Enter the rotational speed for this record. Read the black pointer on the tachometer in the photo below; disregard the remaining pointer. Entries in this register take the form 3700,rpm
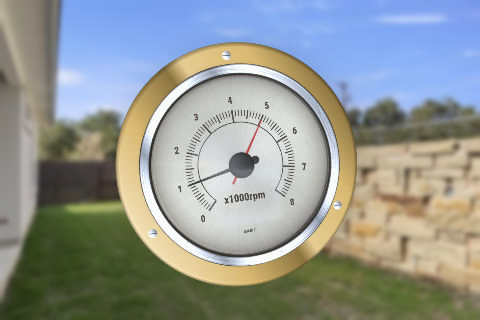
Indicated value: 1000,rpm
